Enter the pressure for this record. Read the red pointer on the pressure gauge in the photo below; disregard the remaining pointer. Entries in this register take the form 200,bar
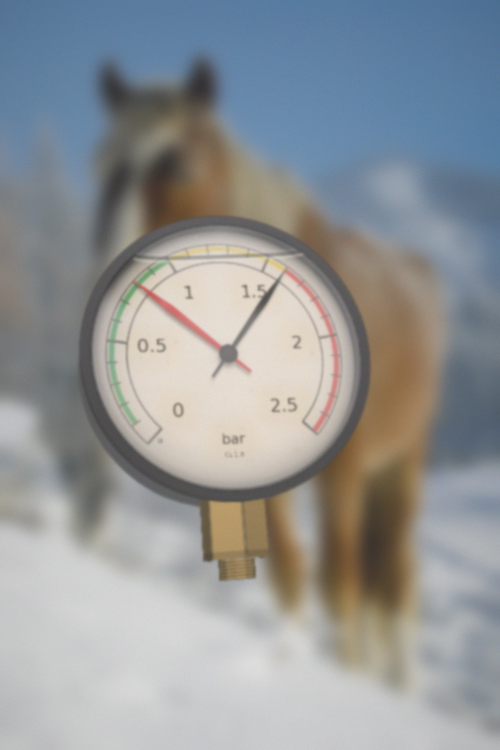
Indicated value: 0.8,bar
